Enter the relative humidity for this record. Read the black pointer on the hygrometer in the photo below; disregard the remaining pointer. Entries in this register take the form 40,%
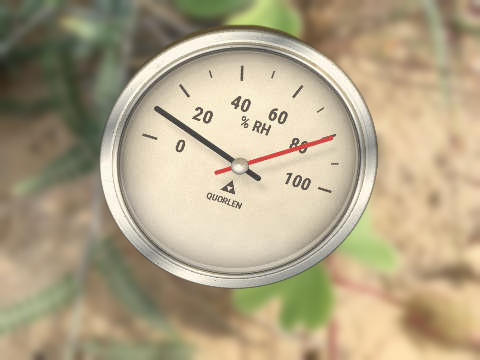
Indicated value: 10,%
